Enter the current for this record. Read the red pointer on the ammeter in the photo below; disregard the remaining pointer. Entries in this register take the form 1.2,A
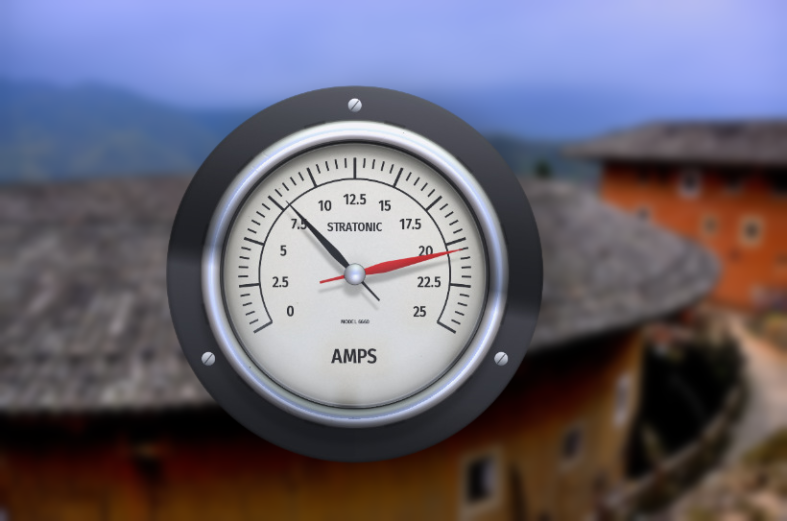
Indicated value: 20.5,A
